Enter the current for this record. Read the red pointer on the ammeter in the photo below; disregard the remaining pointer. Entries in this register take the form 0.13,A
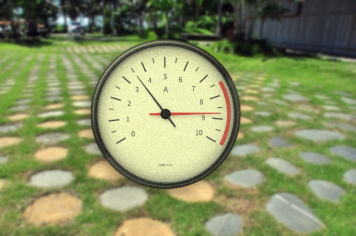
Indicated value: 8.75,A
